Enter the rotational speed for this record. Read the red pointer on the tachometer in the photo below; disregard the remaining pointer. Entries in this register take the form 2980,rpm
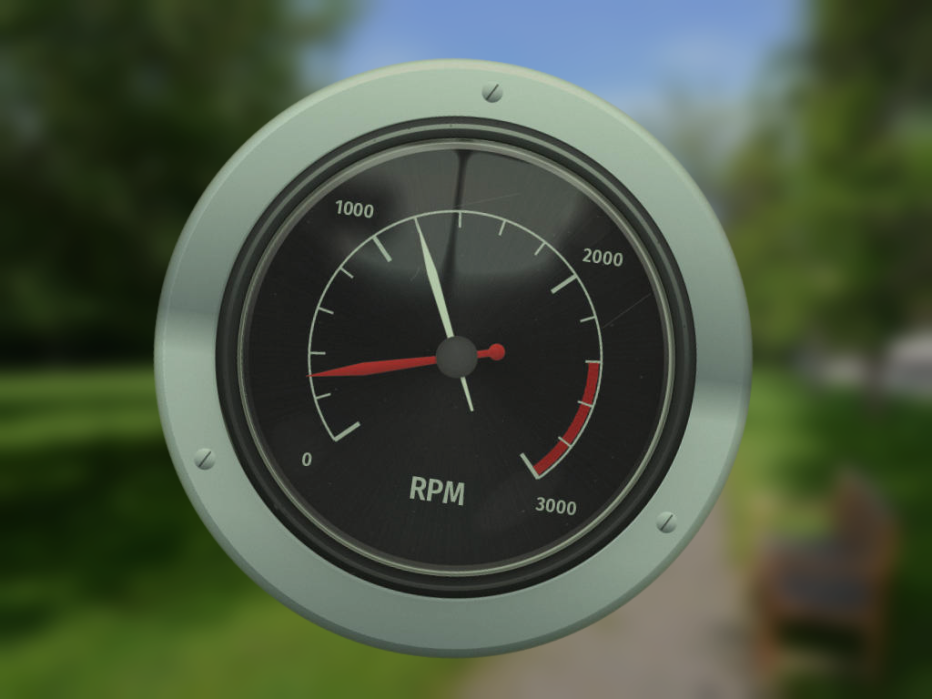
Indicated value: 300,rpm
